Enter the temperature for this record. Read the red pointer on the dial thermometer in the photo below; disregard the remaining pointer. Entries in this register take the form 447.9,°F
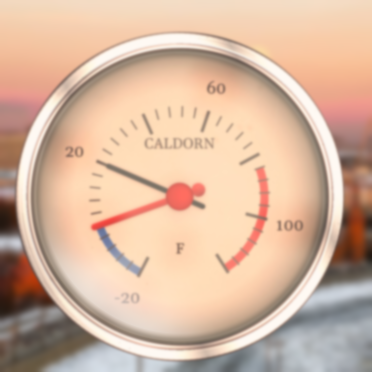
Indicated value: 0,°F
